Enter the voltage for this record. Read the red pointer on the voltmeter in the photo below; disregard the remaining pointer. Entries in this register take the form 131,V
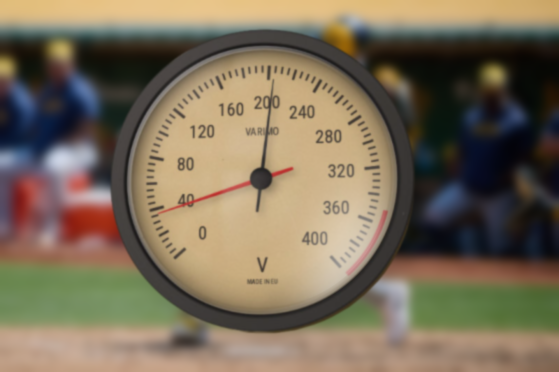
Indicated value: 35,V
